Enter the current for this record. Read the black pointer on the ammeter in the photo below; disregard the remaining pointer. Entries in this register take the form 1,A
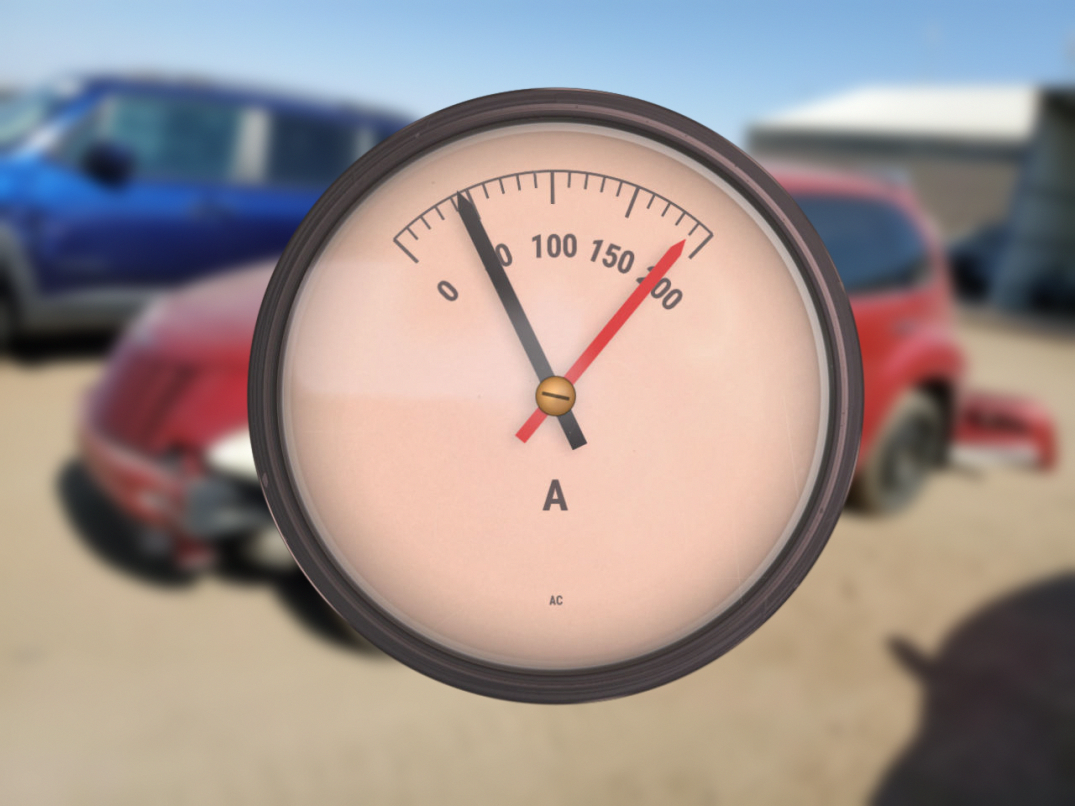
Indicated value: 45,A
